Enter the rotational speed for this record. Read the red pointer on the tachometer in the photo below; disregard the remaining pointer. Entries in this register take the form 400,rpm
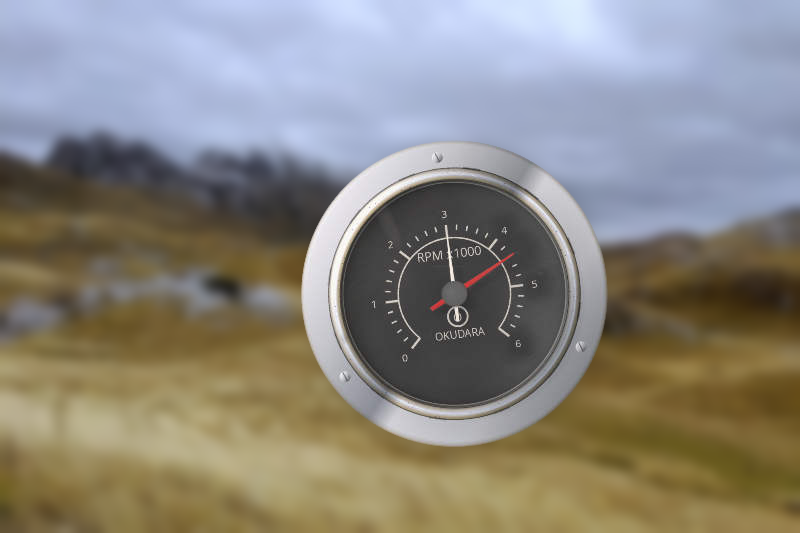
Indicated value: 4400,rpm
